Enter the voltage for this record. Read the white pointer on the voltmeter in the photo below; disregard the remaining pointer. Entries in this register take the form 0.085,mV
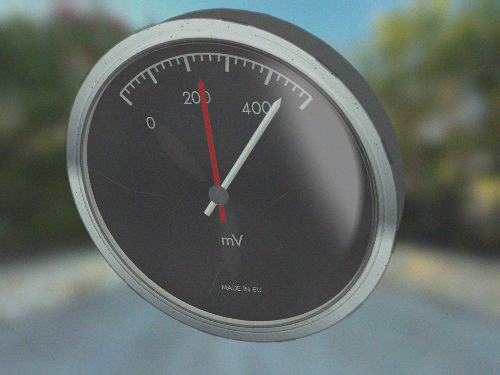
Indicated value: 450,mV
